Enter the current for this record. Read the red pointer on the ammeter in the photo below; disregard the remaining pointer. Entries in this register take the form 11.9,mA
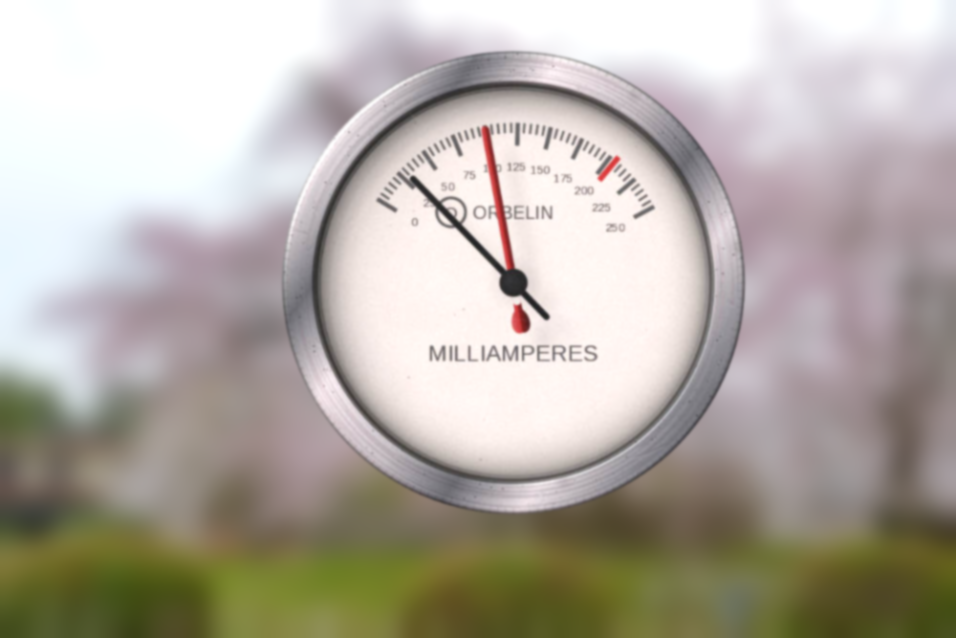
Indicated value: 100,mA
